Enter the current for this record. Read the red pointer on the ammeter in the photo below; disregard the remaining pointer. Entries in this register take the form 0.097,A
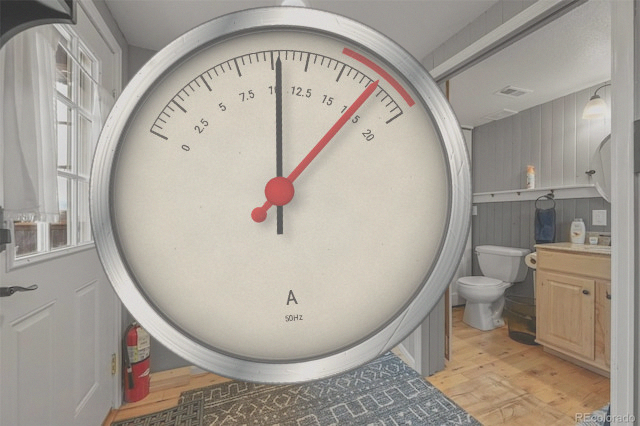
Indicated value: 17.5,A
